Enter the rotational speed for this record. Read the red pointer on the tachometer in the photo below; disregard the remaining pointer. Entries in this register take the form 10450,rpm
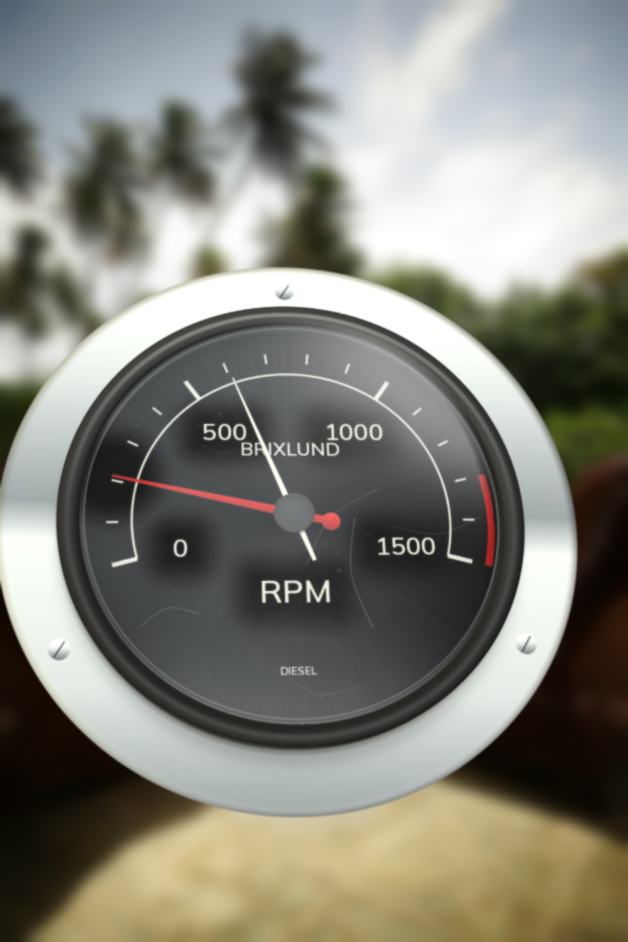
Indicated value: 200,rpm
